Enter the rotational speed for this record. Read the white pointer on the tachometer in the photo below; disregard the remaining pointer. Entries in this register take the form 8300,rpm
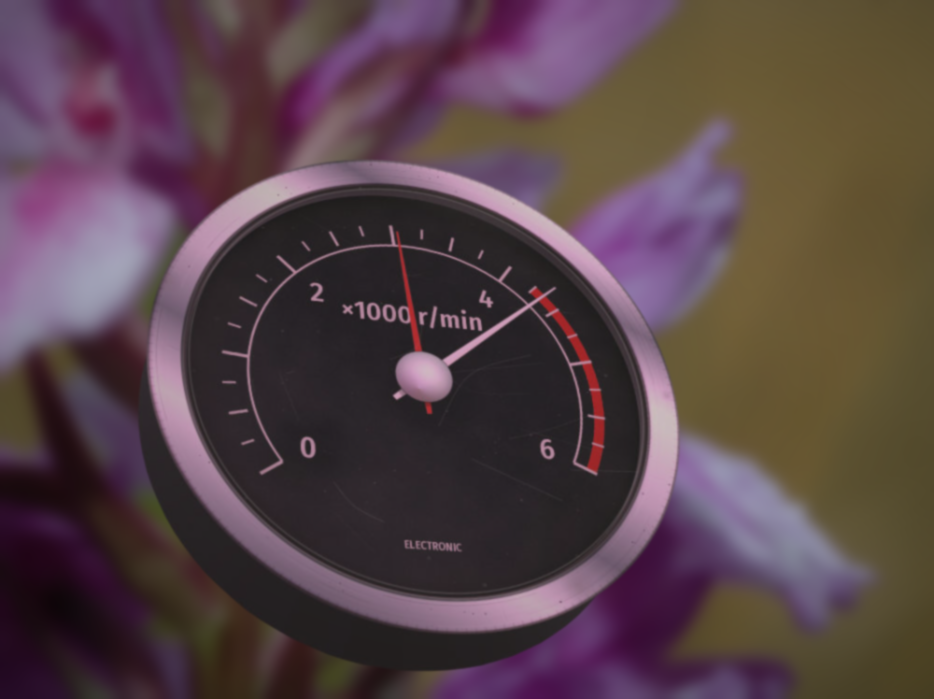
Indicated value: 4375,rpm
